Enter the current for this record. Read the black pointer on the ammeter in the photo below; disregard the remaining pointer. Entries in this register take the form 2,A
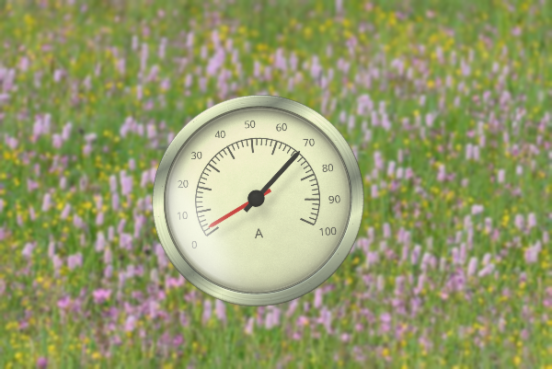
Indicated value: 70,A
